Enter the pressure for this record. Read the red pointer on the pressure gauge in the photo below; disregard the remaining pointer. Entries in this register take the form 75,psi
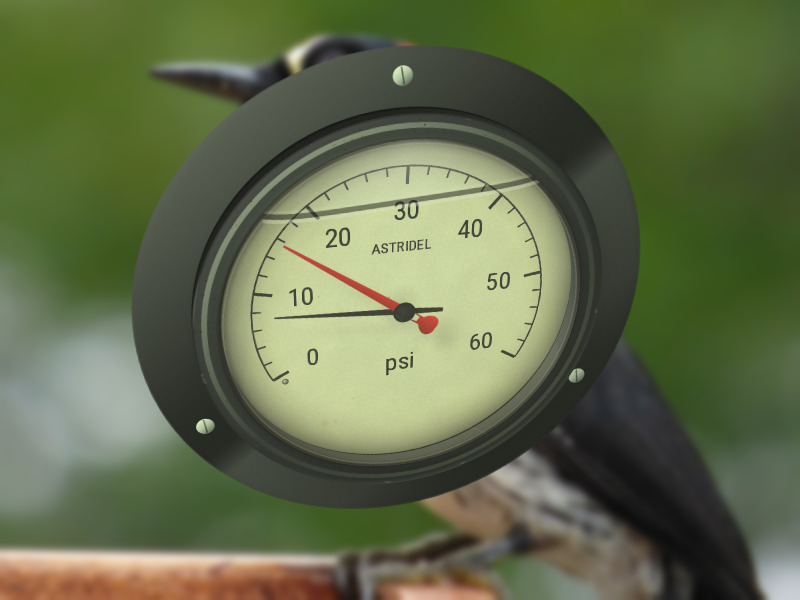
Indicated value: 16,psi
